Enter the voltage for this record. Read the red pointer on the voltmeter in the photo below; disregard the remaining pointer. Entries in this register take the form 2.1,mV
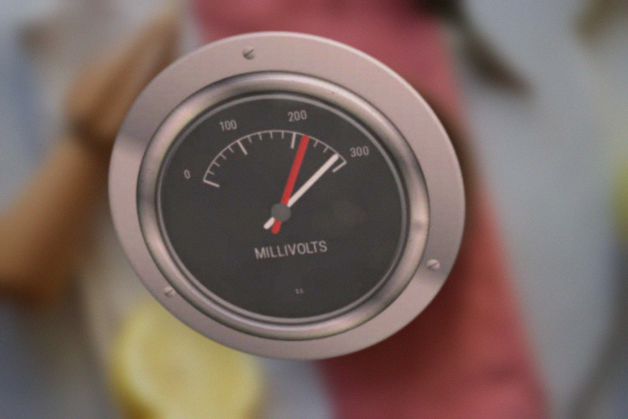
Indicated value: 220,mV
